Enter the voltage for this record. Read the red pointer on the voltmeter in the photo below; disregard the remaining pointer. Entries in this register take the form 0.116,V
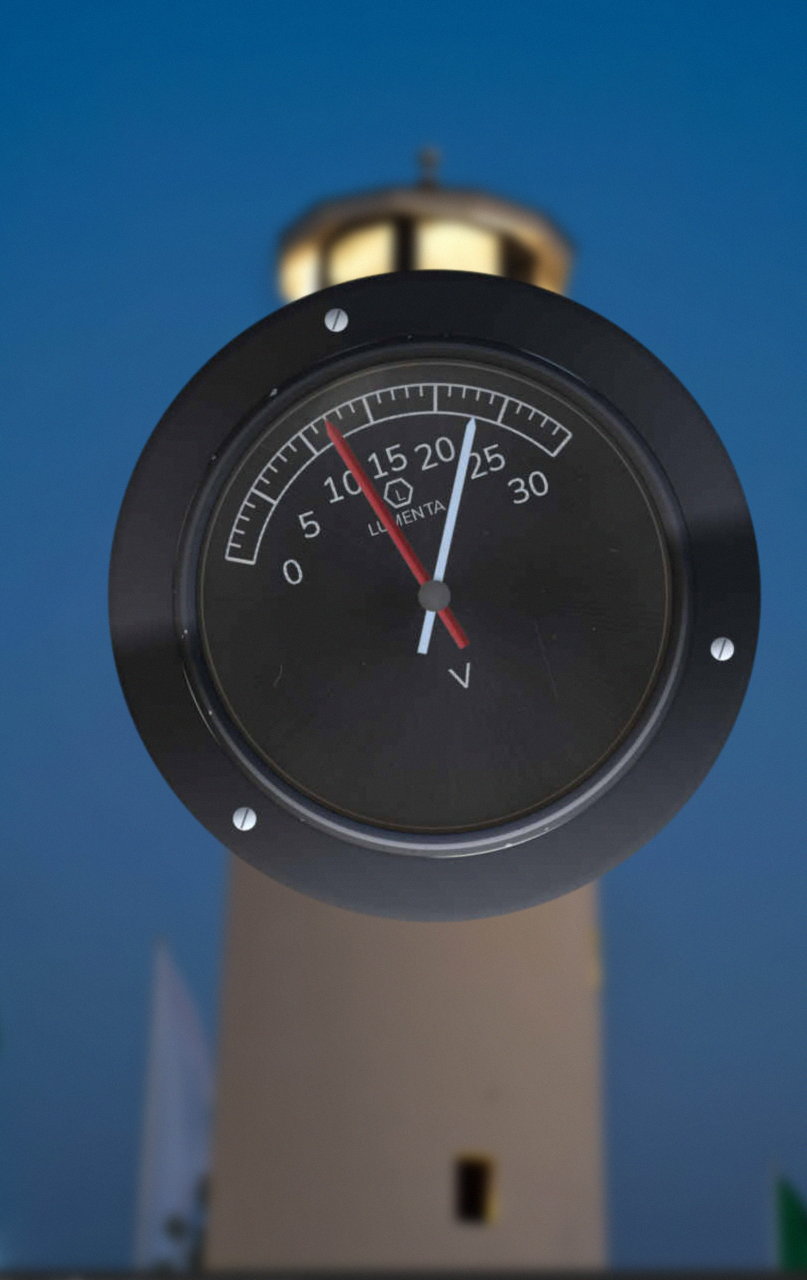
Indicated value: 12,V
